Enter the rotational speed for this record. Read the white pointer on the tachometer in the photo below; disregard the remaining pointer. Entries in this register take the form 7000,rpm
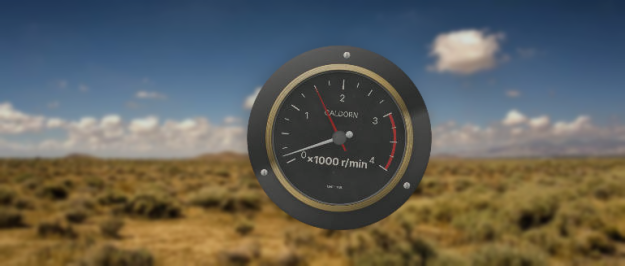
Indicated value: 125,rpm
